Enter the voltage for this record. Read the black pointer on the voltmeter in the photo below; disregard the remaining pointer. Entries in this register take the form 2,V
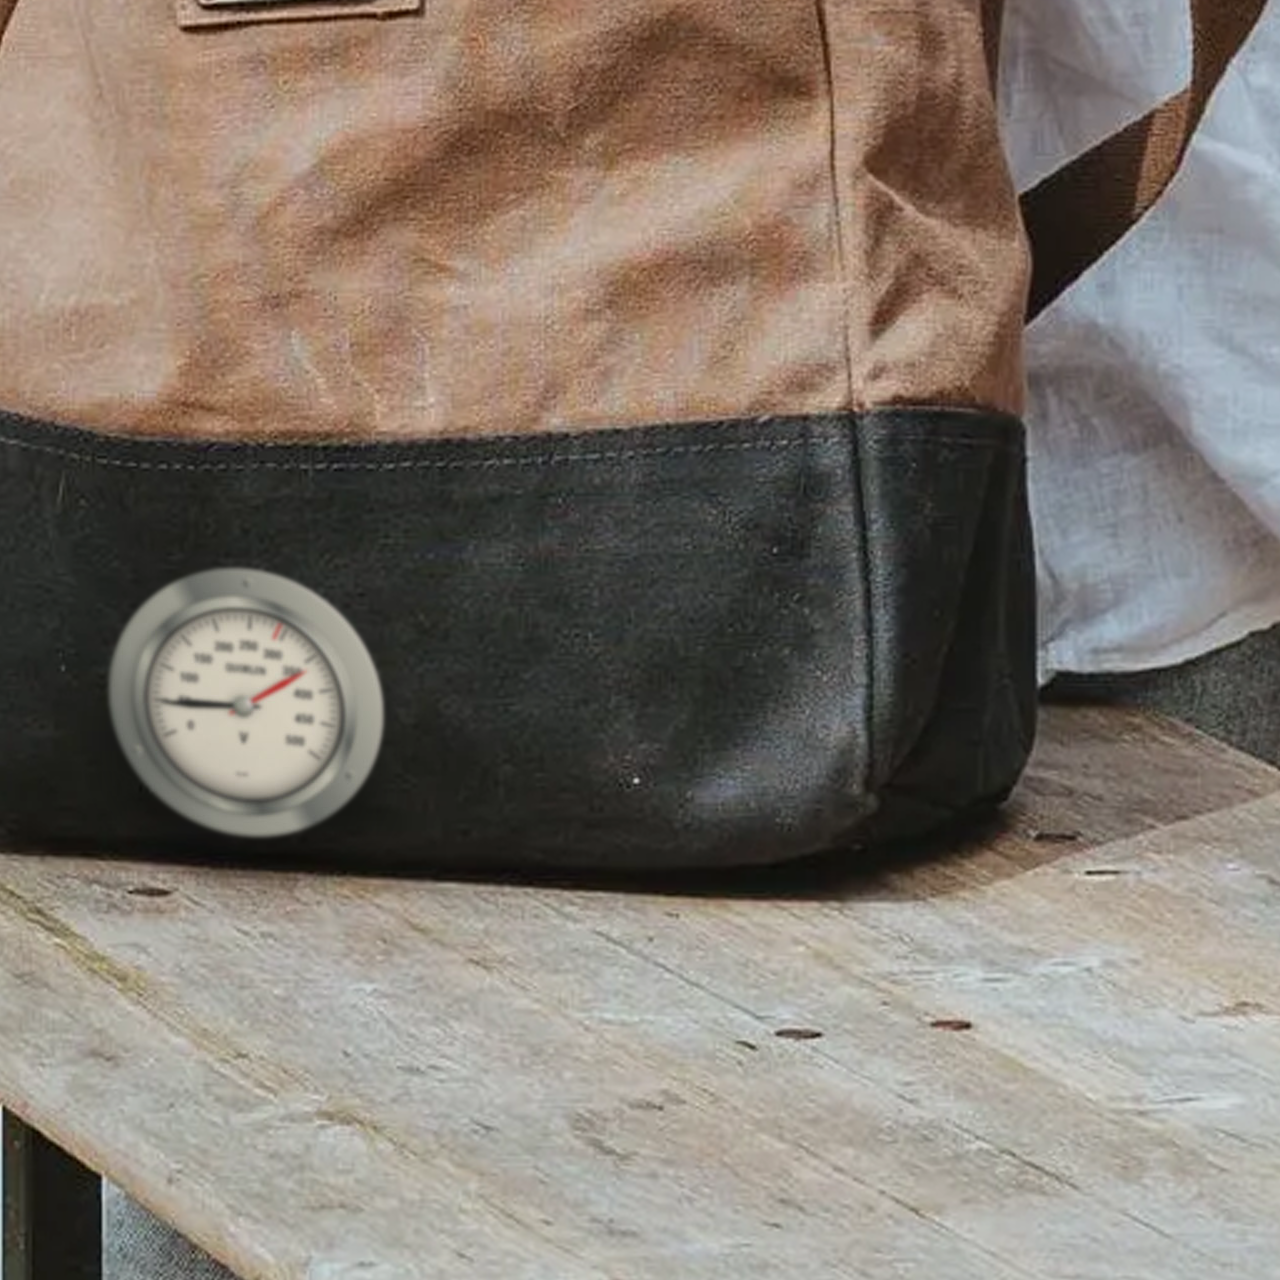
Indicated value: 50,V
